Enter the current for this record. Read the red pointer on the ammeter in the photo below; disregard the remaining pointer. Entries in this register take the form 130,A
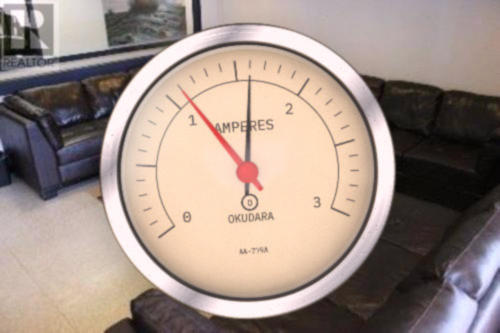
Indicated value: 1.1,A
